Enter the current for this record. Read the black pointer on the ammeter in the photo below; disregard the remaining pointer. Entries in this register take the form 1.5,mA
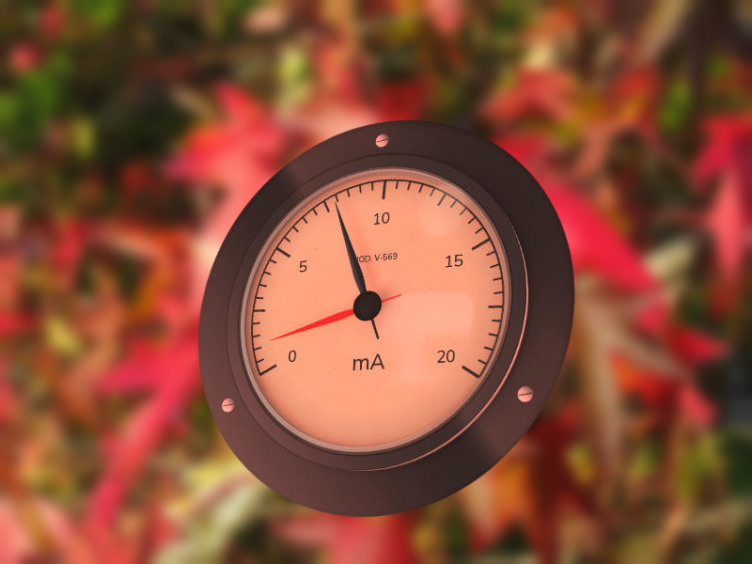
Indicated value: 8,mA
